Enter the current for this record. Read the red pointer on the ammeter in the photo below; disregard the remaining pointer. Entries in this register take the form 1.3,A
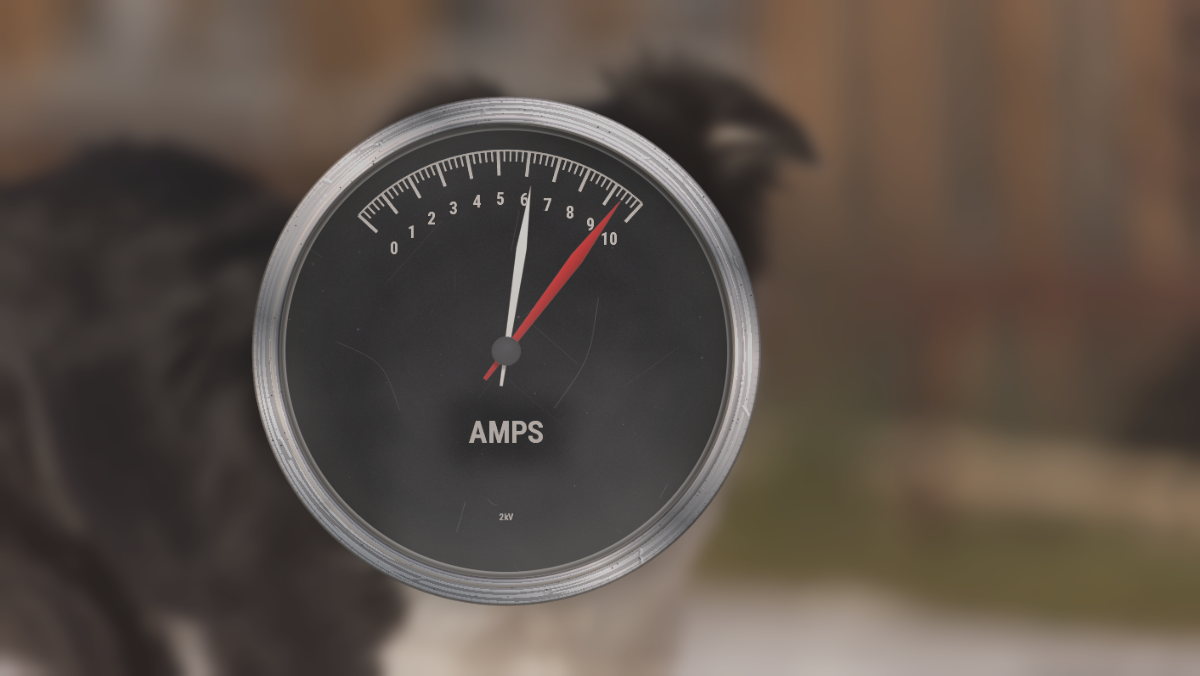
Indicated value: 9.4,A
